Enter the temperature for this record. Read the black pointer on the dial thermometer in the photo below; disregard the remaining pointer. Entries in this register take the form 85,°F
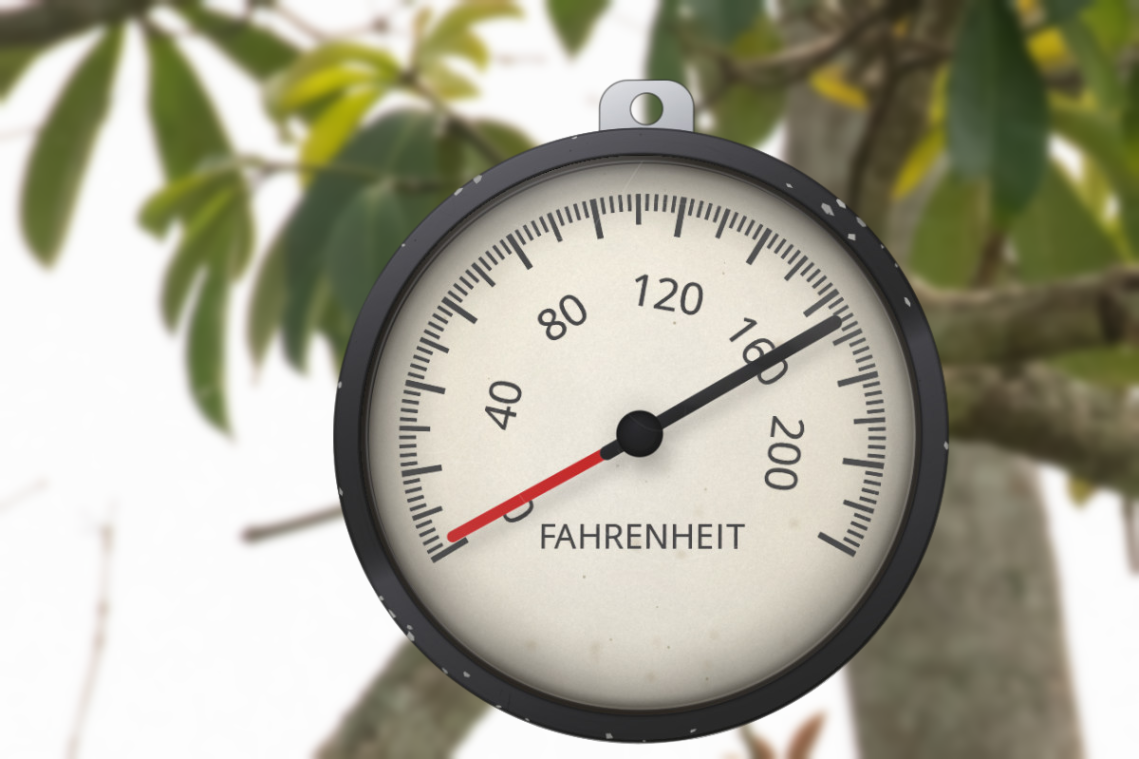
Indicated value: 166,°F
